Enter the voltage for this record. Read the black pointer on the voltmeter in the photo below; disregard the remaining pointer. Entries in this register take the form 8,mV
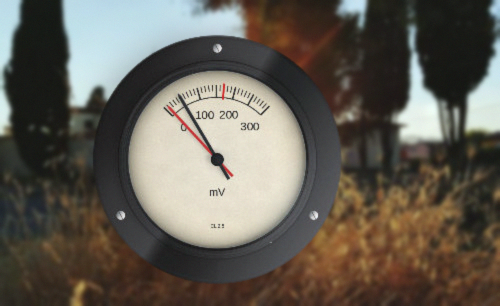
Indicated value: 50,mV
